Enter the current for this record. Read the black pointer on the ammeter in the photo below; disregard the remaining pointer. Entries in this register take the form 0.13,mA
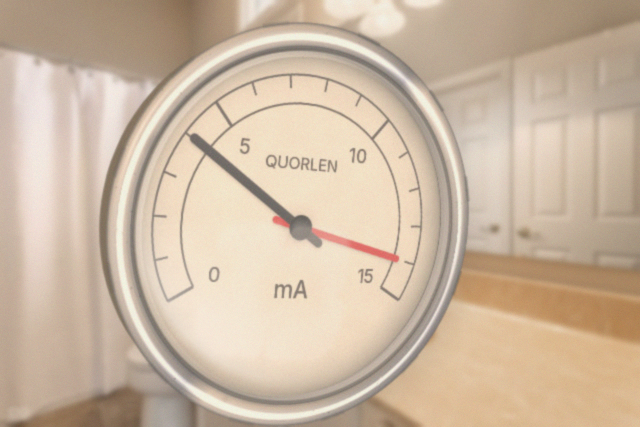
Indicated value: 4,mA
